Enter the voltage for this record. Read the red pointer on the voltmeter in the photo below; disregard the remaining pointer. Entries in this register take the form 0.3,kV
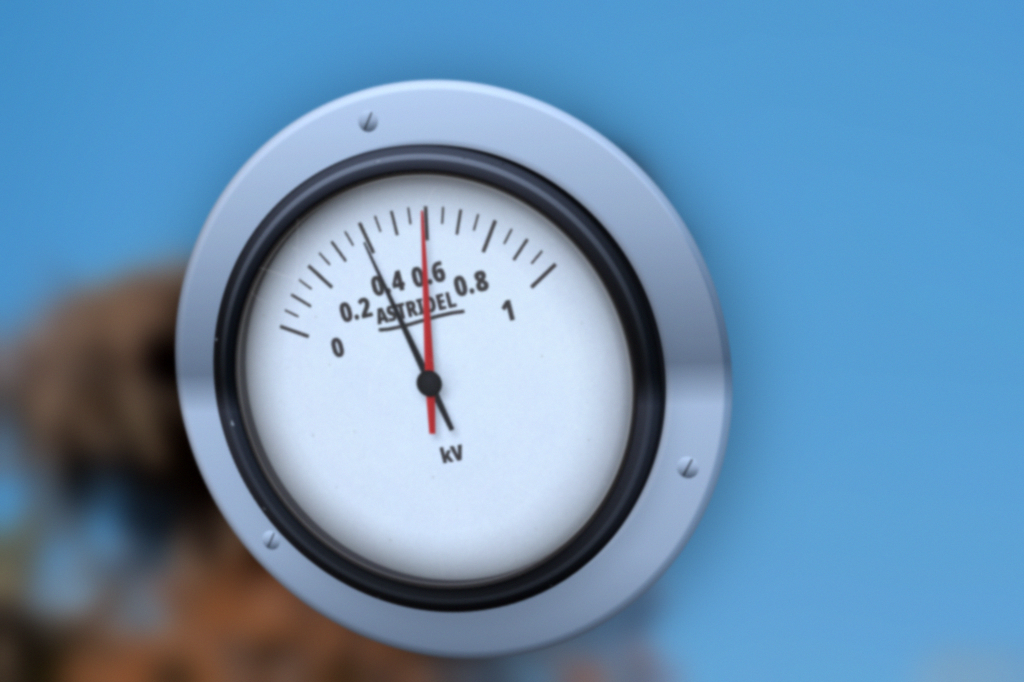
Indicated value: 0.6,kV
